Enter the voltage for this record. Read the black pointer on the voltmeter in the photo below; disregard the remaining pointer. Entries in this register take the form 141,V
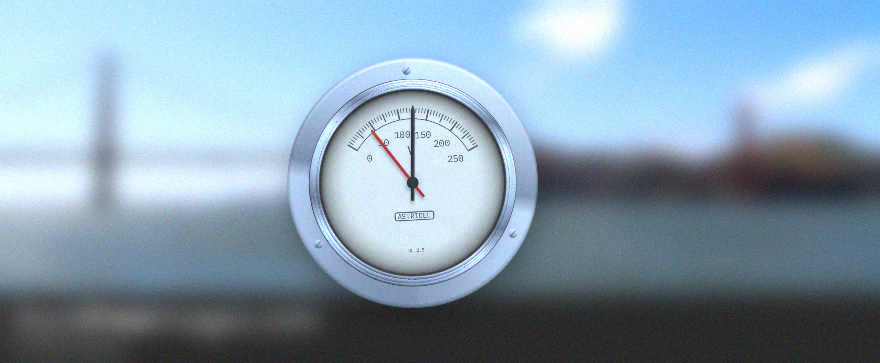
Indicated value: 125,V
